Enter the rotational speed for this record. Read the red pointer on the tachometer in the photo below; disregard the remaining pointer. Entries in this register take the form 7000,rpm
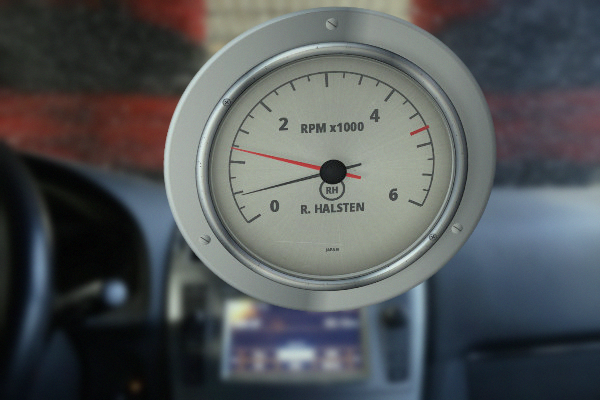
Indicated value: 1250,rpm
